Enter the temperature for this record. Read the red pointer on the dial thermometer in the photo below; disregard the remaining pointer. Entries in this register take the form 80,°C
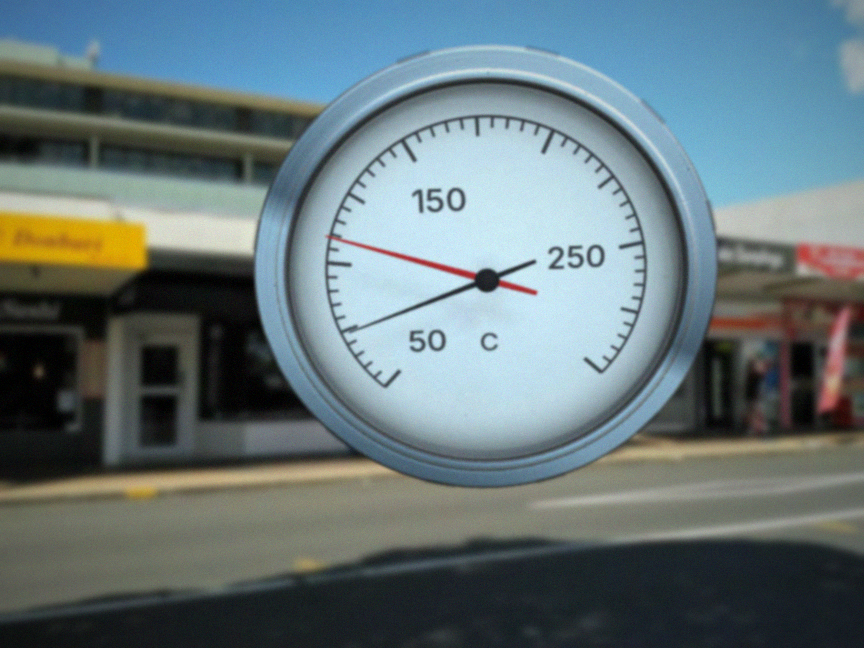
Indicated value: 110,°C
